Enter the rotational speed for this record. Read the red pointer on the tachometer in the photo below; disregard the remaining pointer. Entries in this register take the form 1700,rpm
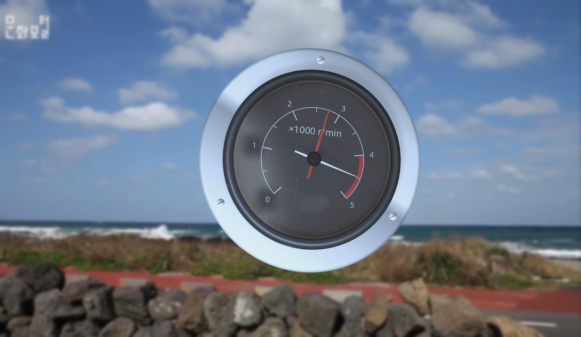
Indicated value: 2750,rpm
